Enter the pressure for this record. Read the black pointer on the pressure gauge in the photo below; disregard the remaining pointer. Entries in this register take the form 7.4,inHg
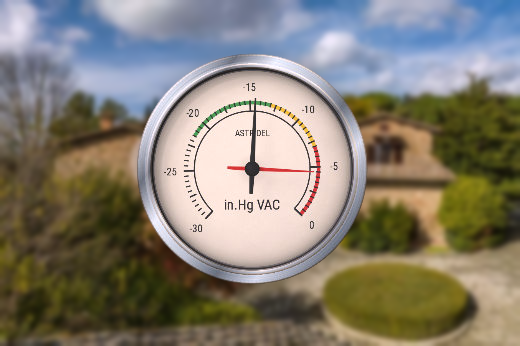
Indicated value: -14.5,inHg
